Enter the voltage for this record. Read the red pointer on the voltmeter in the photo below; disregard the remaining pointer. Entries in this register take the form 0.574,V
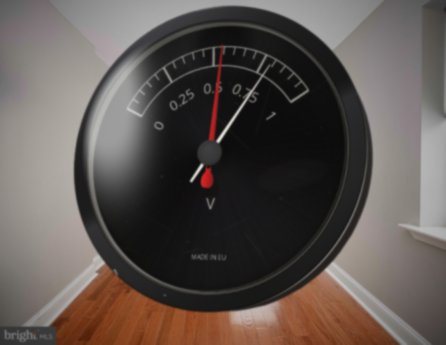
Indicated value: 0.55,V
